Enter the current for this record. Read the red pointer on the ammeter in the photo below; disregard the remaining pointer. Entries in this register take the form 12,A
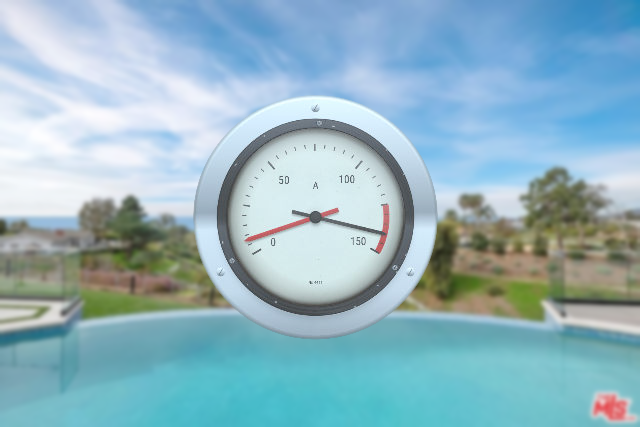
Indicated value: 7.5,A
